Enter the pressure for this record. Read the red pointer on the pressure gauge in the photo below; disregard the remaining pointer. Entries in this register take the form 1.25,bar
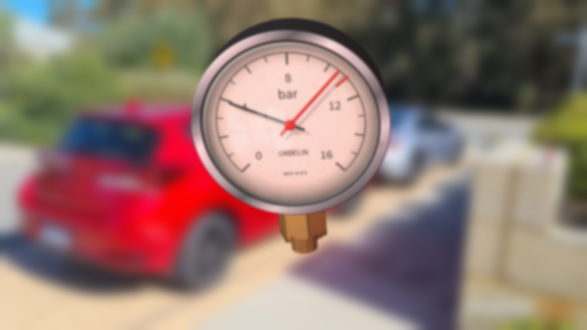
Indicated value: 10.5,bar
